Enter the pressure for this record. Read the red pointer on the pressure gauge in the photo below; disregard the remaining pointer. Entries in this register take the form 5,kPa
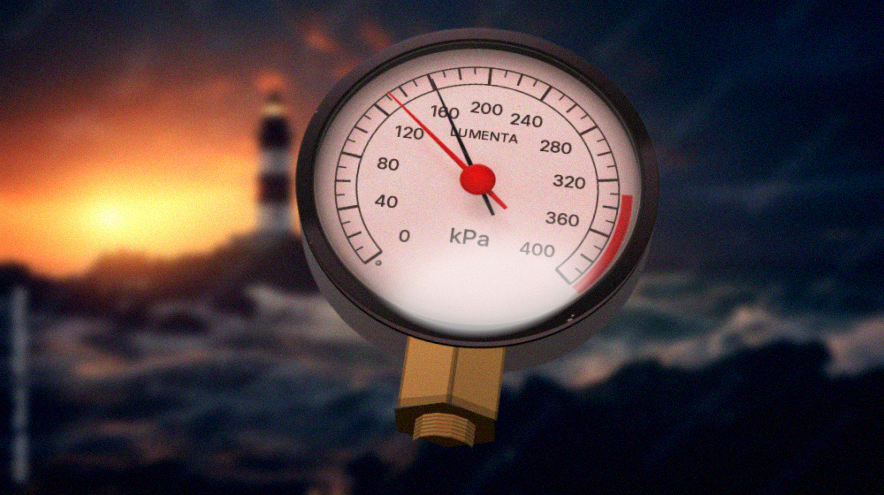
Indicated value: 130,kPa
